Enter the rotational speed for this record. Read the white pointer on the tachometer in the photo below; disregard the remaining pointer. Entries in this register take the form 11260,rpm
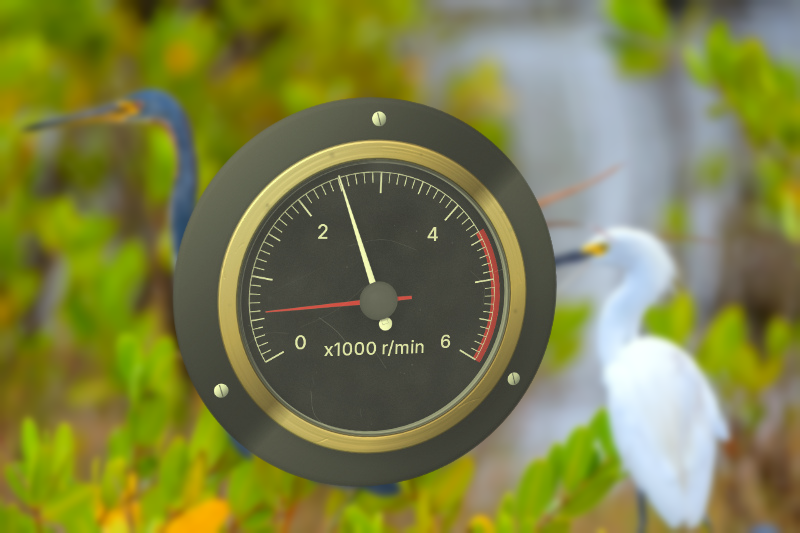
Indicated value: 2500,rpm
